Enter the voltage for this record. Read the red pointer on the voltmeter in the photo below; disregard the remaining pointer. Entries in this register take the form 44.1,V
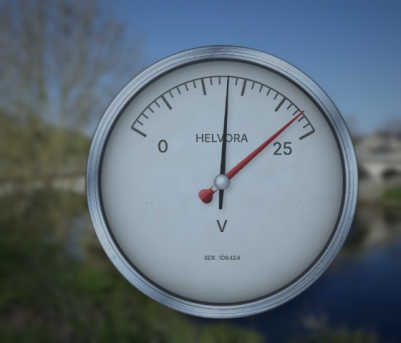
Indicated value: 22.5,V
